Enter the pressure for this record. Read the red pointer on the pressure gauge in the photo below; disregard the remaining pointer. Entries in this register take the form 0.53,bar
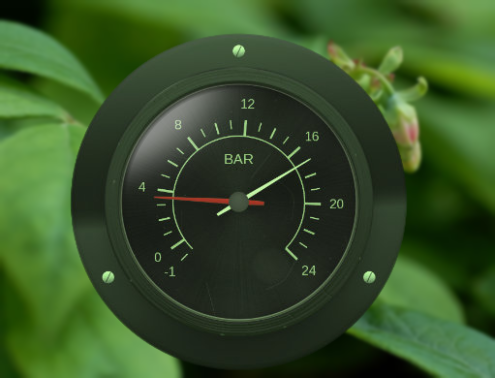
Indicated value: 3.5,bar
